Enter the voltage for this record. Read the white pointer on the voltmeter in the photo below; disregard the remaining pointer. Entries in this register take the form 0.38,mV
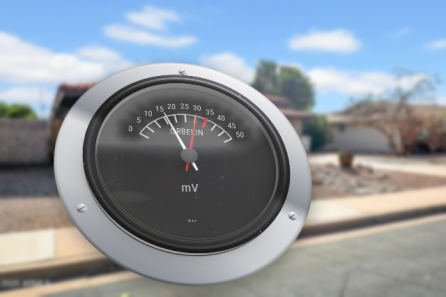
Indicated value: 15,mV
